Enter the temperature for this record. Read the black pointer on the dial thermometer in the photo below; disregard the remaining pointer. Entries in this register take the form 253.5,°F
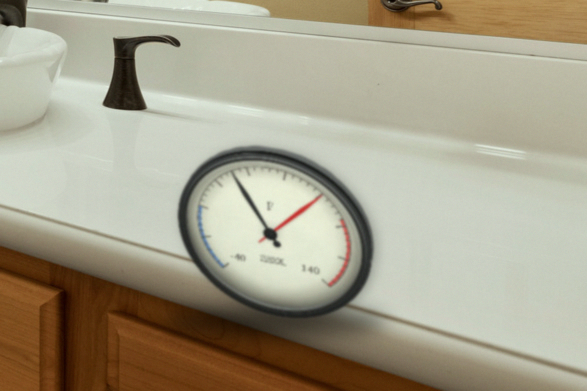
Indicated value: 32,°F
